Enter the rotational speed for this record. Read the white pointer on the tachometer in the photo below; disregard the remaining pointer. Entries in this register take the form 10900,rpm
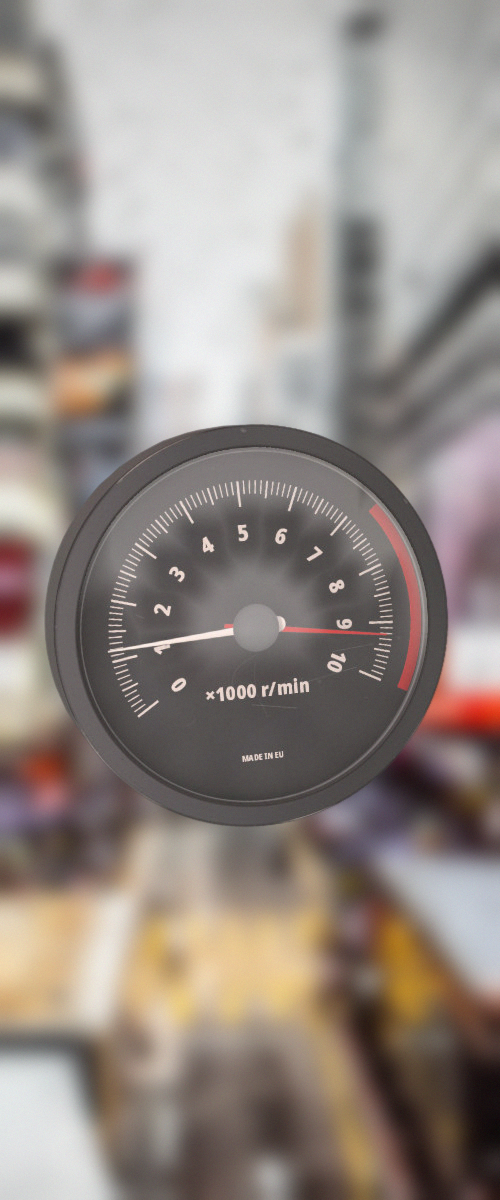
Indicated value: 1200,rpm
